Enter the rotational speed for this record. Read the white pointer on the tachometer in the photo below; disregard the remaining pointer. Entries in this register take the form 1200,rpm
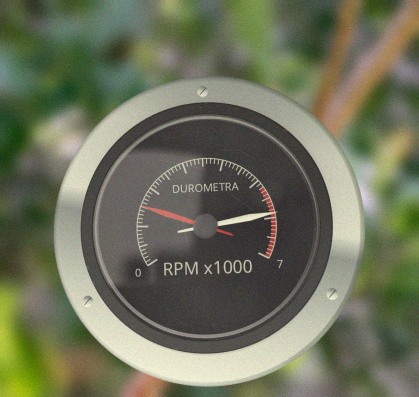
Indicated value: 5900,rpm
